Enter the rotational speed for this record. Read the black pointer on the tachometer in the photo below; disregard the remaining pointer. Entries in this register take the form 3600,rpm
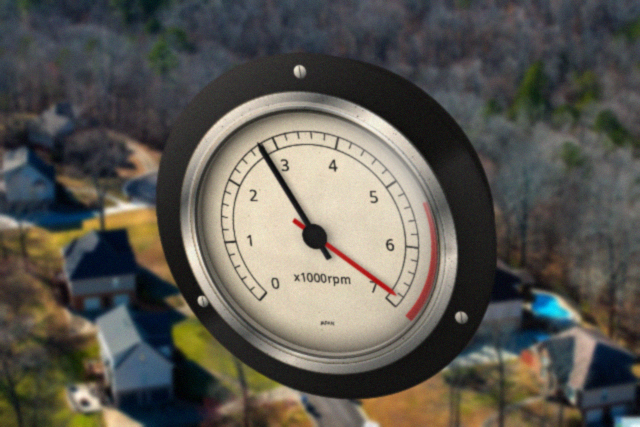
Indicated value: 2800,rpm
